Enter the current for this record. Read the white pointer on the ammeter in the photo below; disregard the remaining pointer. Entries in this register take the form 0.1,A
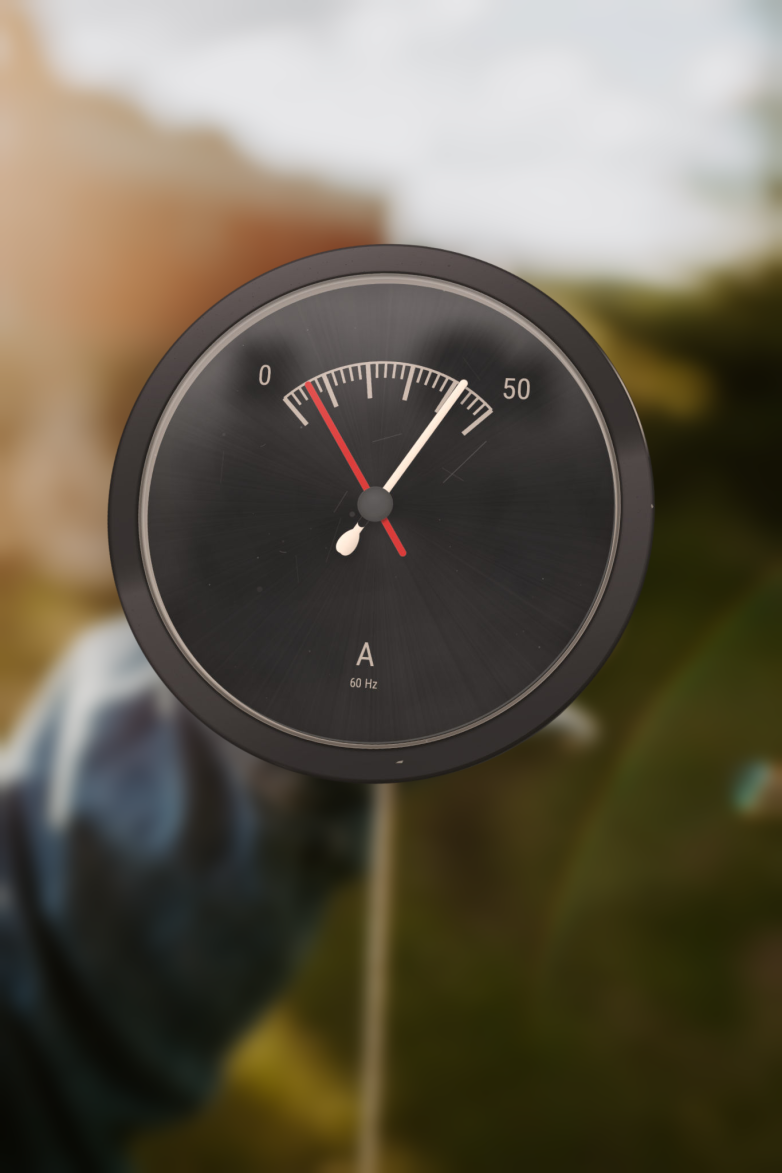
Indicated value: 42,A
